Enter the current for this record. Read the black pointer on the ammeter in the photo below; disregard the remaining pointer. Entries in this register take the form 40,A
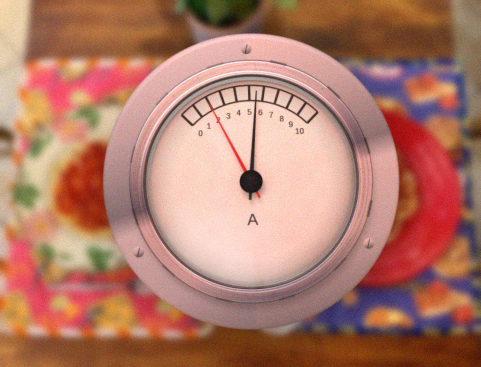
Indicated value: 5.5,A
